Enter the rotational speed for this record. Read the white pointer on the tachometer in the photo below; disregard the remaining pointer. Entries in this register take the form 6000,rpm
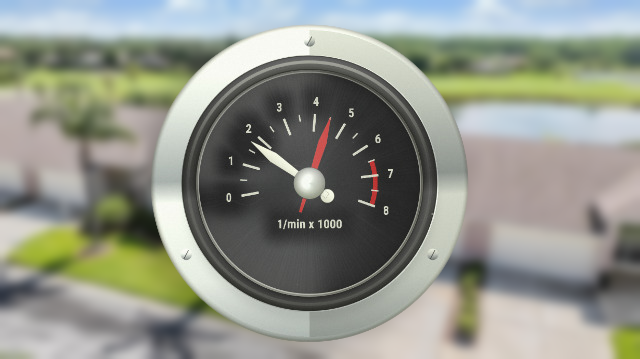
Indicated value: 1750,rpm
